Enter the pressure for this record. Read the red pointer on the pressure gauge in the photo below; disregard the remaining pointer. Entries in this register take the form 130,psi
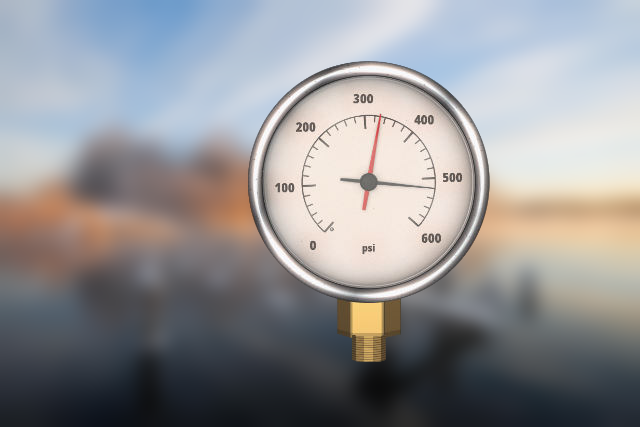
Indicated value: 330,psi
